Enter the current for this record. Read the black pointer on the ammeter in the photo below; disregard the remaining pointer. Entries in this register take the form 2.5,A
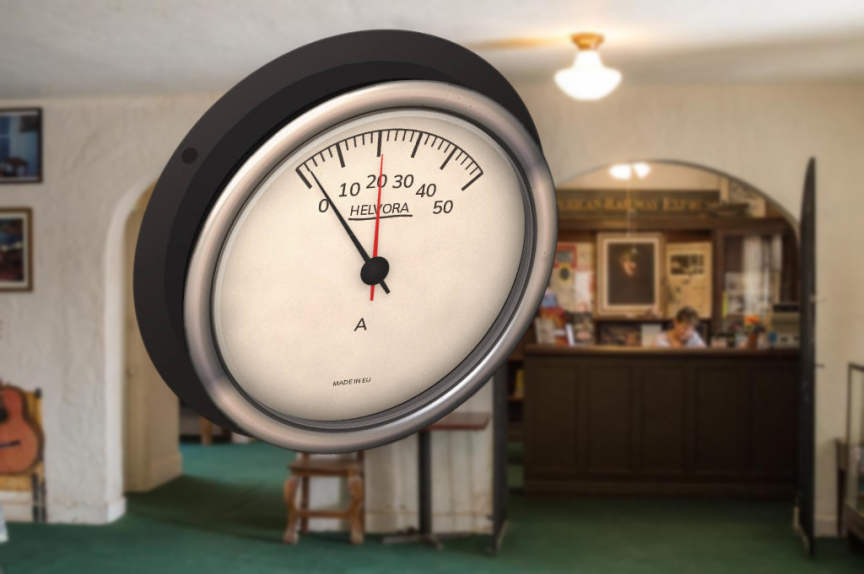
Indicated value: 2,A
